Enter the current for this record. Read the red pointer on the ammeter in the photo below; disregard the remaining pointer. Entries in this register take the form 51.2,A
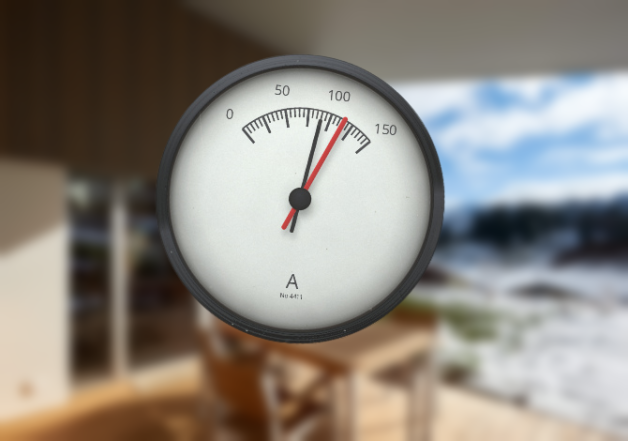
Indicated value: 115,A
